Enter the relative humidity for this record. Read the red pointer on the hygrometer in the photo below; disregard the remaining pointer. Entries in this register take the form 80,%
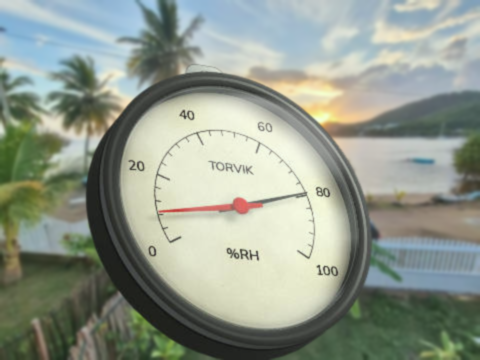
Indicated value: 8,%
